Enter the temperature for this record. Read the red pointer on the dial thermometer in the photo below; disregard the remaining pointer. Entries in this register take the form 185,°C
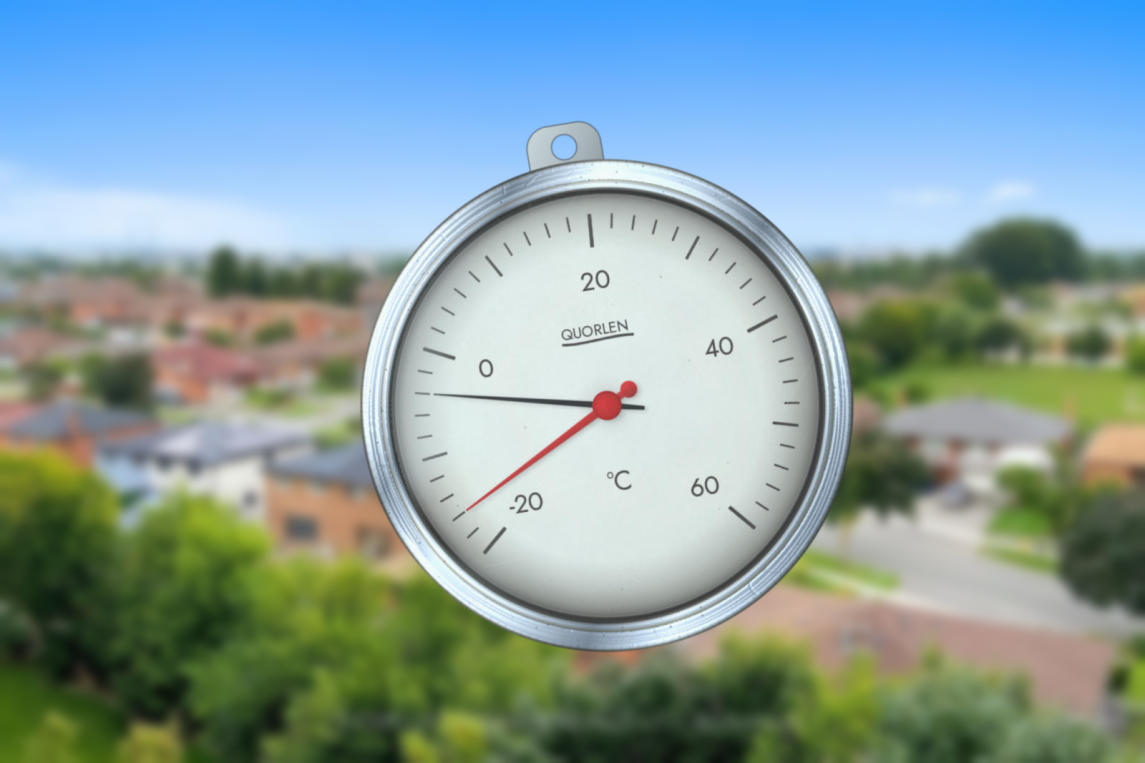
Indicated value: -16,°C
